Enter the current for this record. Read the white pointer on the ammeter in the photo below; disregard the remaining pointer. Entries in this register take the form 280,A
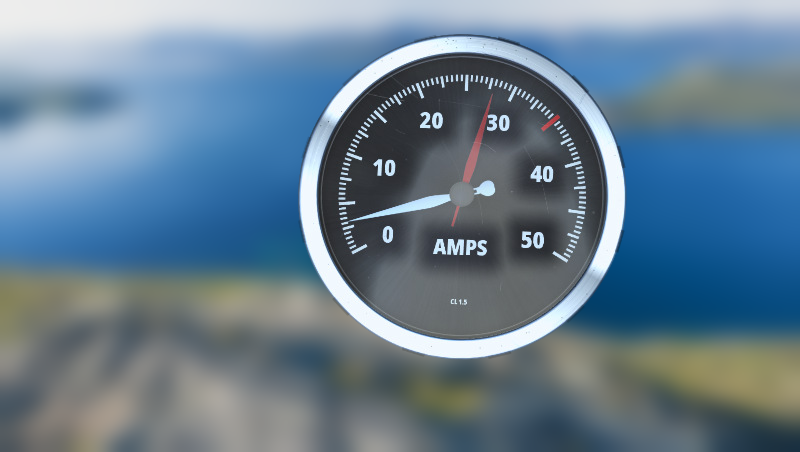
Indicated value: 3,A
